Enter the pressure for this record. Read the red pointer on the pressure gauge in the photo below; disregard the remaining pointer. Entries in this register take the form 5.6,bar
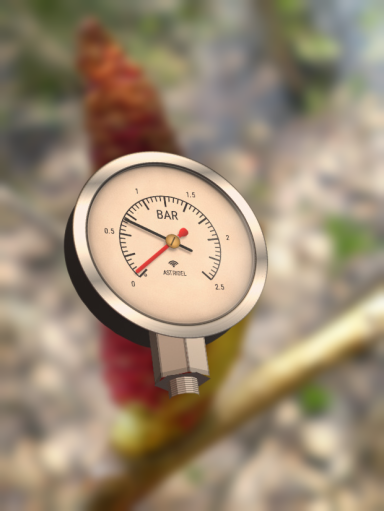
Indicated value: 0.05,bar
